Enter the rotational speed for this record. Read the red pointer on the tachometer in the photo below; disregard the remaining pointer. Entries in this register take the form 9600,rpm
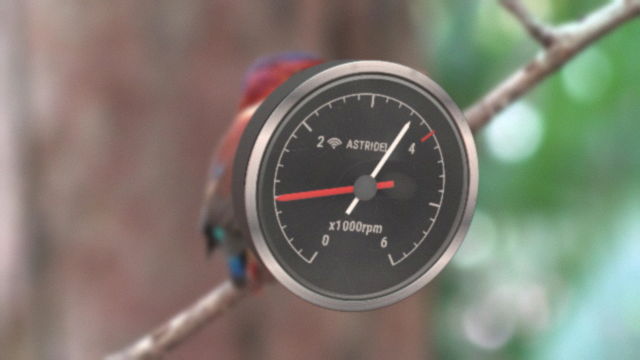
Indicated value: 1000,rpm
